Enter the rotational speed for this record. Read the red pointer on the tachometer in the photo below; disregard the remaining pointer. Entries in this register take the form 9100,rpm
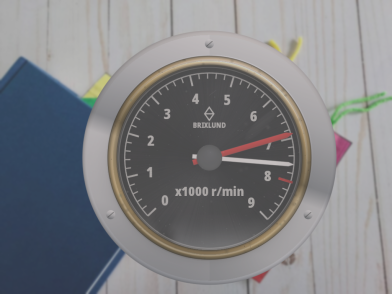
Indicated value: 6900,rpm
